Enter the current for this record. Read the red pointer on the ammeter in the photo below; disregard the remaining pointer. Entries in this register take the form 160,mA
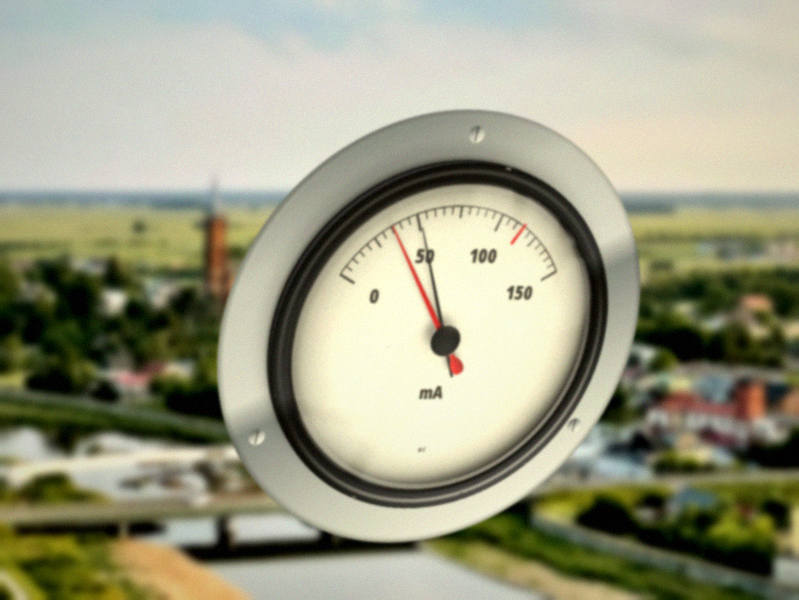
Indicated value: 35,mA
